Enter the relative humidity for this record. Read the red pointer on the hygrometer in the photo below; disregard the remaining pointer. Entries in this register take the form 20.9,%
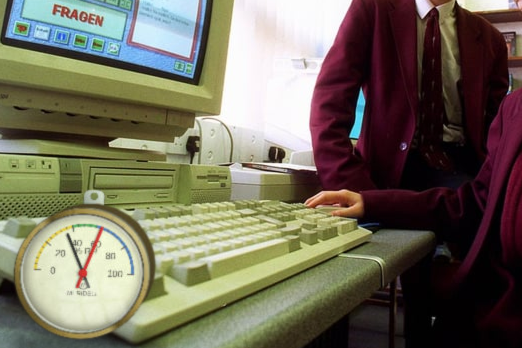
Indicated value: 60,%
